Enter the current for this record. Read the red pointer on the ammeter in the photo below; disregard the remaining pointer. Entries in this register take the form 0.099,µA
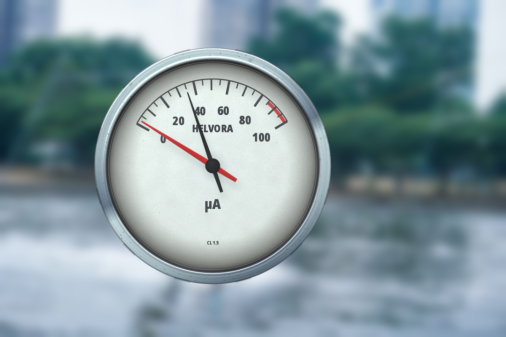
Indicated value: 2.5,µA
